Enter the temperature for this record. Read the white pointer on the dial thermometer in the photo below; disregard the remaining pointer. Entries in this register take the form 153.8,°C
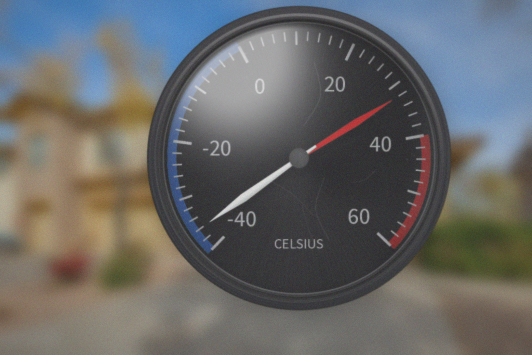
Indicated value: -36,°C
